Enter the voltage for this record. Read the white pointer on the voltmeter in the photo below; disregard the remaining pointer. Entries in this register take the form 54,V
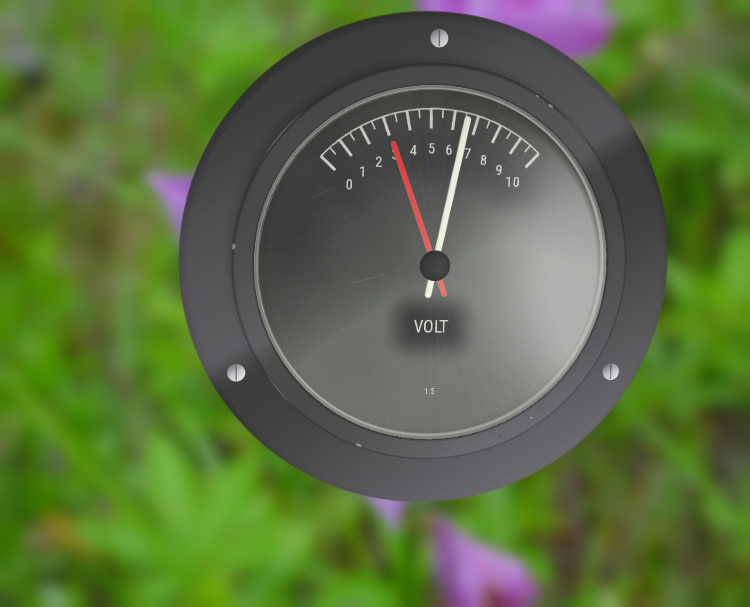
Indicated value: 6.5,V
